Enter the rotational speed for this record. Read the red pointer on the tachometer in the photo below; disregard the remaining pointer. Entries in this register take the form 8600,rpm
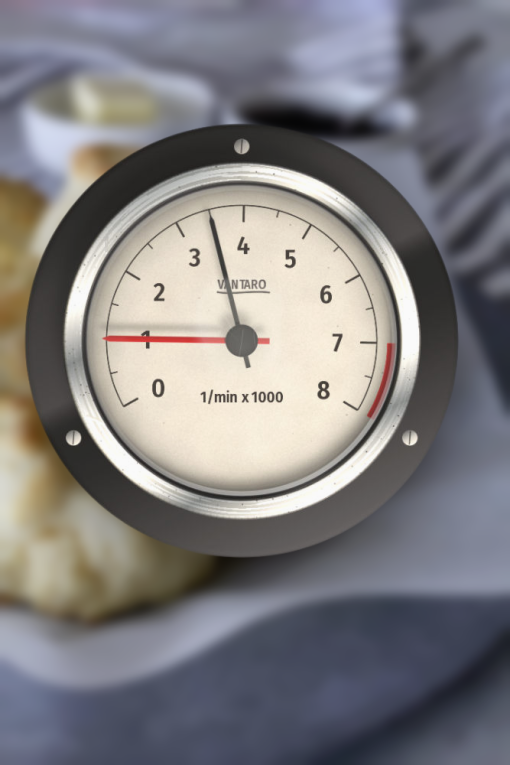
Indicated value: 1000,rpm
